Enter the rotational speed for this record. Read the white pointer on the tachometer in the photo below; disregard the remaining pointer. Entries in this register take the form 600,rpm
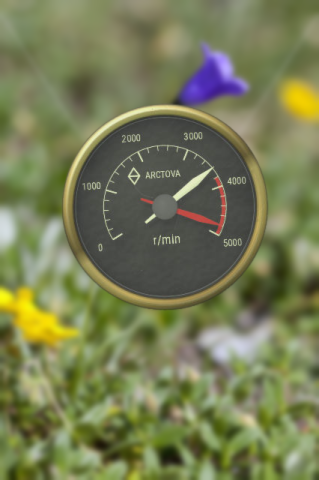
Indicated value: 3600,rpm
